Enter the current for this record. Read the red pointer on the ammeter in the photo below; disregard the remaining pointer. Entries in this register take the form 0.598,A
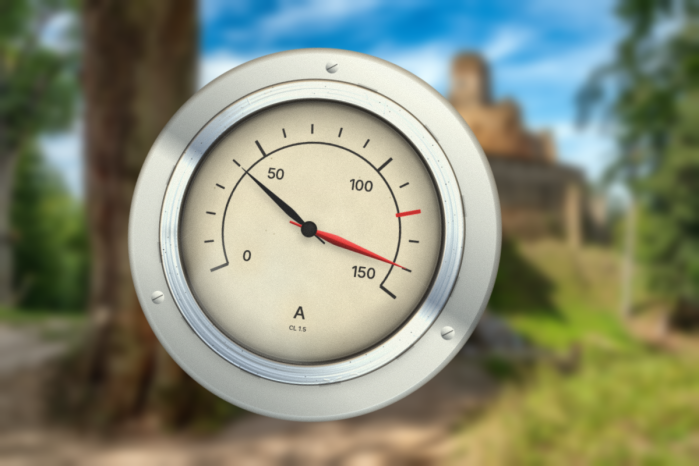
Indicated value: 140,A
